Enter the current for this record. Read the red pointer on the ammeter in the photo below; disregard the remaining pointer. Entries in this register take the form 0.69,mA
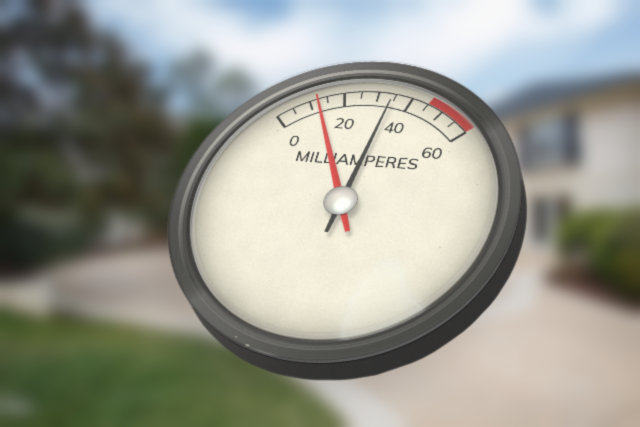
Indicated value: 12.5,mA
